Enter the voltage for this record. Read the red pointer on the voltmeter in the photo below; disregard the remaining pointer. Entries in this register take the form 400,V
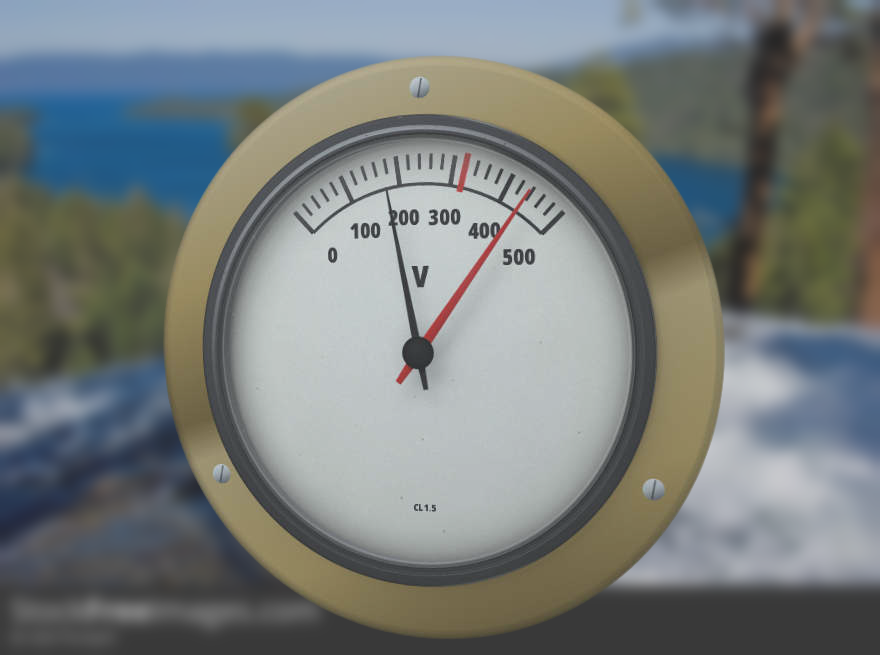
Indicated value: 440,V
